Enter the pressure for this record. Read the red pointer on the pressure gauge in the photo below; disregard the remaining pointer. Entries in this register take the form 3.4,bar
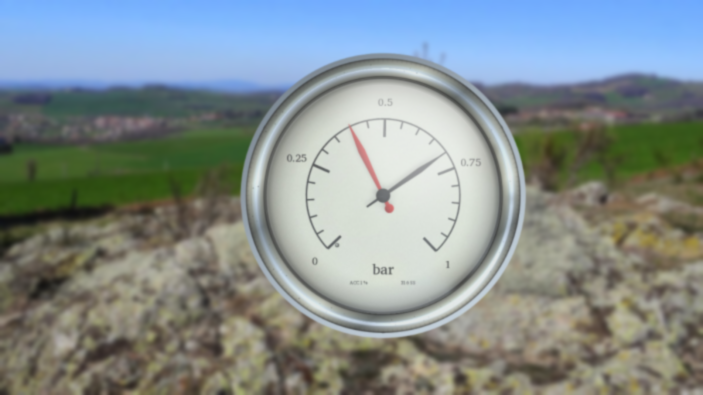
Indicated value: 0.4,bar
